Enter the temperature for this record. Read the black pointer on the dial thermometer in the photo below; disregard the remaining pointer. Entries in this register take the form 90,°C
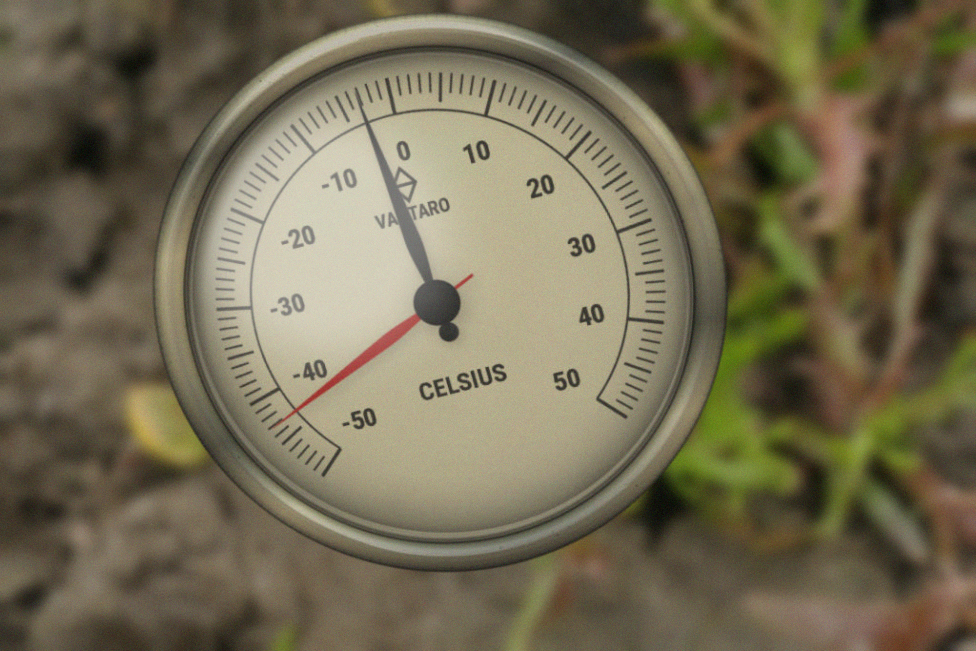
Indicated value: -3,°C
